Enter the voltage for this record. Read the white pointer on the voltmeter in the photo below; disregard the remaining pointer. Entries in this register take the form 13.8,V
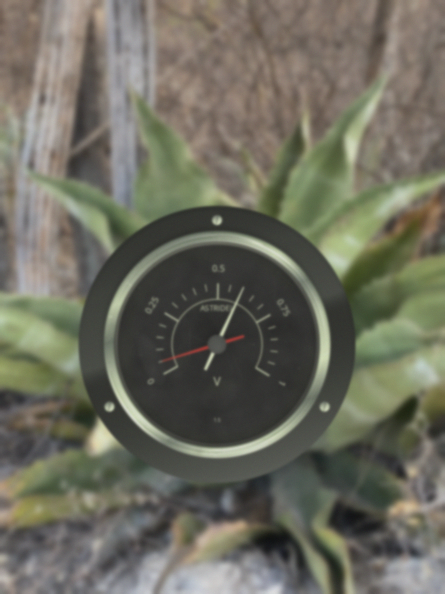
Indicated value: 0.6,V
